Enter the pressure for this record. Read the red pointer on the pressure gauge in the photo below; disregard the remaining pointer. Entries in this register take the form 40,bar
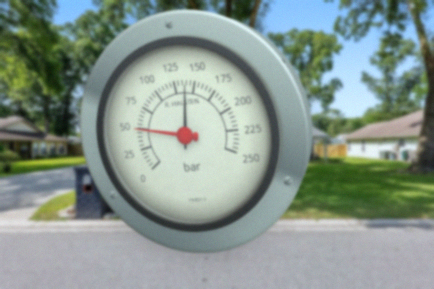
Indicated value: 50,bar
